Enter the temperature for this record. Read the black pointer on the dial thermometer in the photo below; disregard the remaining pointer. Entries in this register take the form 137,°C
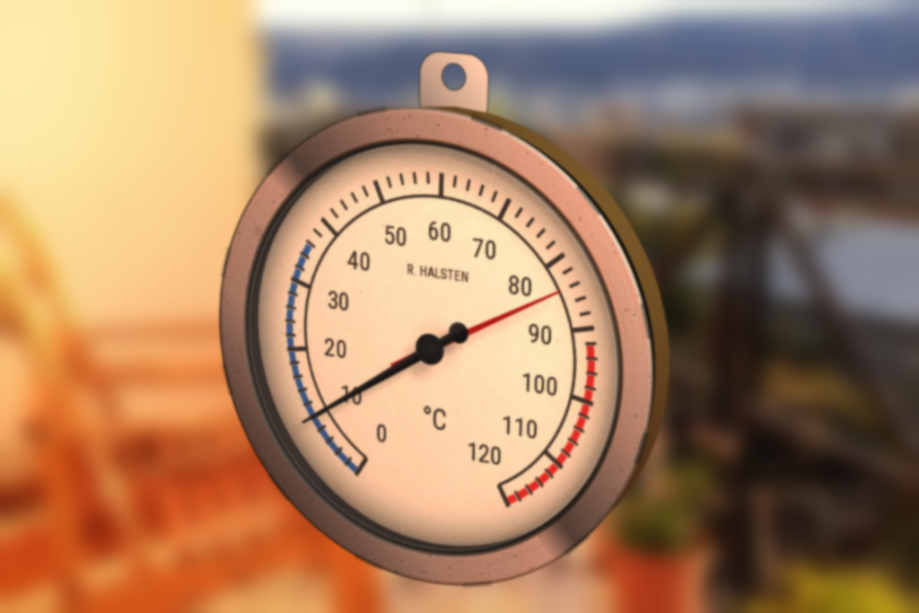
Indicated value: 10,°C
